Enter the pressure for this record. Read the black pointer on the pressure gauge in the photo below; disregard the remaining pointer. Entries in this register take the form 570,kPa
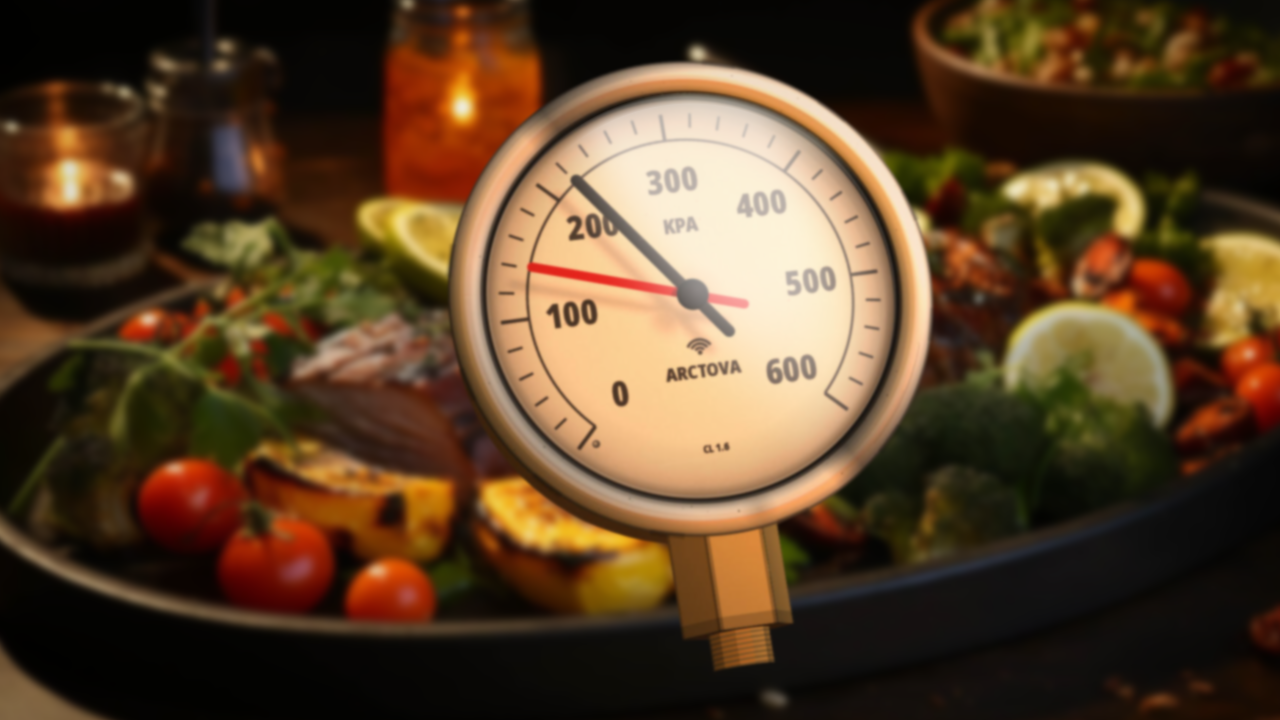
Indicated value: 220,kPa
